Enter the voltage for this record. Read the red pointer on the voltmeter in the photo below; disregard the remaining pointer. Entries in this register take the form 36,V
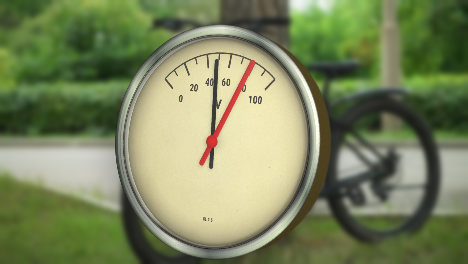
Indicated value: 80,V
